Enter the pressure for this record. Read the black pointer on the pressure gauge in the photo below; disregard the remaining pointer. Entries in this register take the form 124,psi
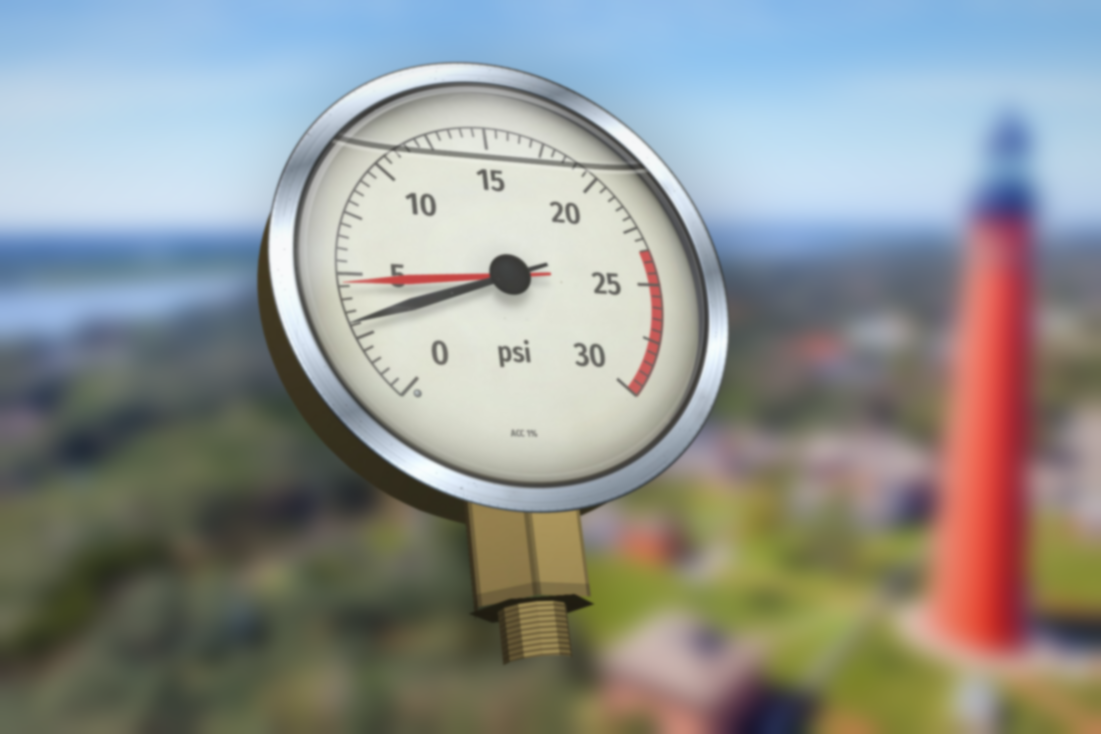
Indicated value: 3,psi
